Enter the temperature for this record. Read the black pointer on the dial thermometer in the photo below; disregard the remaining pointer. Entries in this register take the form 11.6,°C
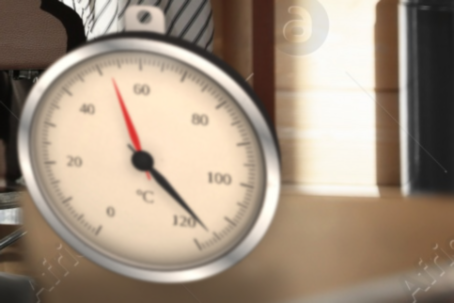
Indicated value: 115,°C
